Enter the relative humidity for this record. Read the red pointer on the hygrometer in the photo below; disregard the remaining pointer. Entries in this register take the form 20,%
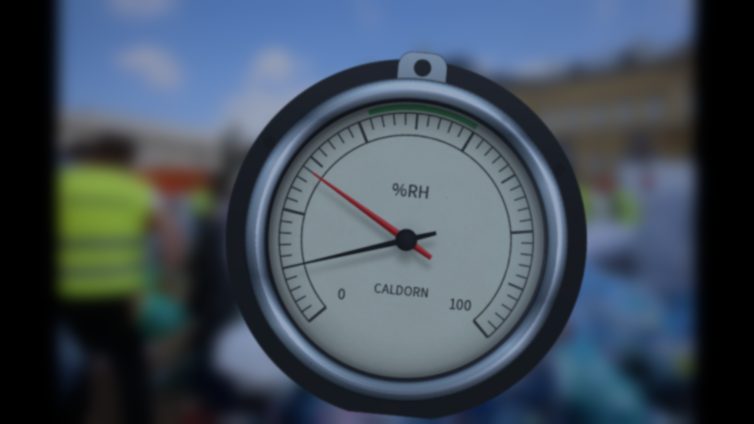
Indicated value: 28,%
